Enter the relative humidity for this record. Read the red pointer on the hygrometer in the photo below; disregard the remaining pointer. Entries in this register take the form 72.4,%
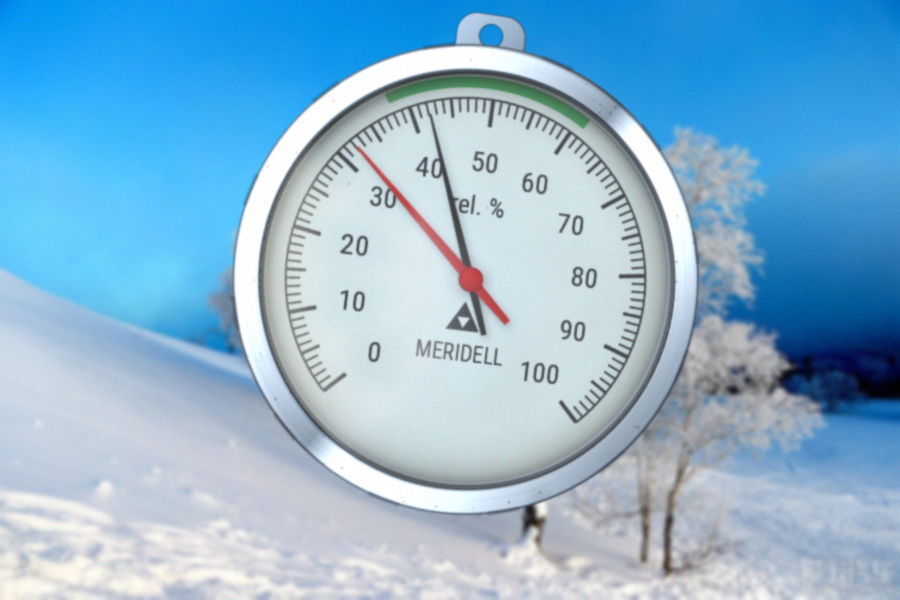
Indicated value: 32,%
